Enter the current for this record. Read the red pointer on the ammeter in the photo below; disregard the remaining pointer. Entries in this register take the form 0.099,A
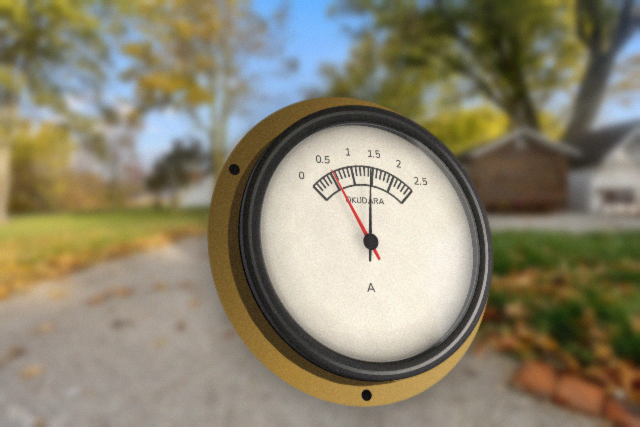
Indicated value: 0.5,A
